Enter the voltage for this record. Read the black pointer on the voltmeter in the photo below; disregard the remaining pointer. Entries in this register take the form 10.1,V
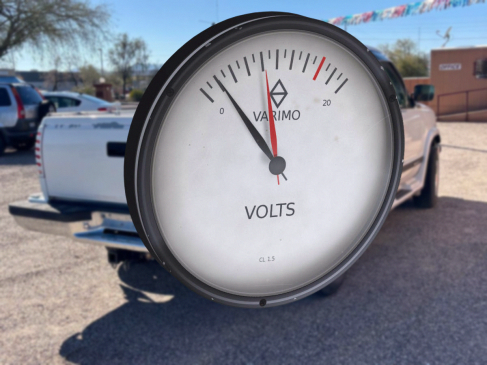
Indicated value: 2,V
